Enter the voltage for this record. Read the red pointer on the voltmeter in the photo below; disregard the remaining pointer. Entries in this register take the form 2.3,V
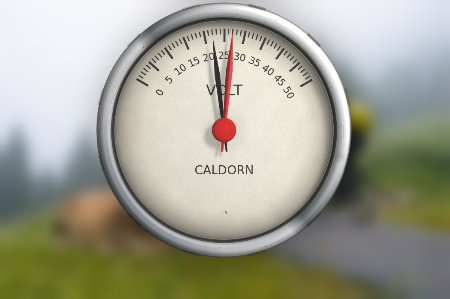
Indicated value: 27,V
